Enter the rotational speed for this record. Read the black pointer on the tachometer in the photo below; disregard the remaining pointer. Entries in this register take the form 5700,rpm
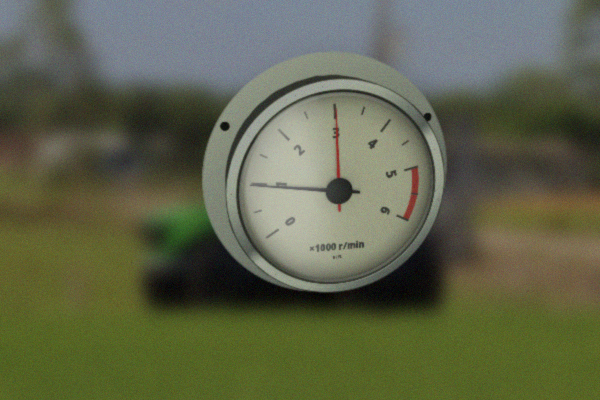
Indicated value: 1000,rpm
